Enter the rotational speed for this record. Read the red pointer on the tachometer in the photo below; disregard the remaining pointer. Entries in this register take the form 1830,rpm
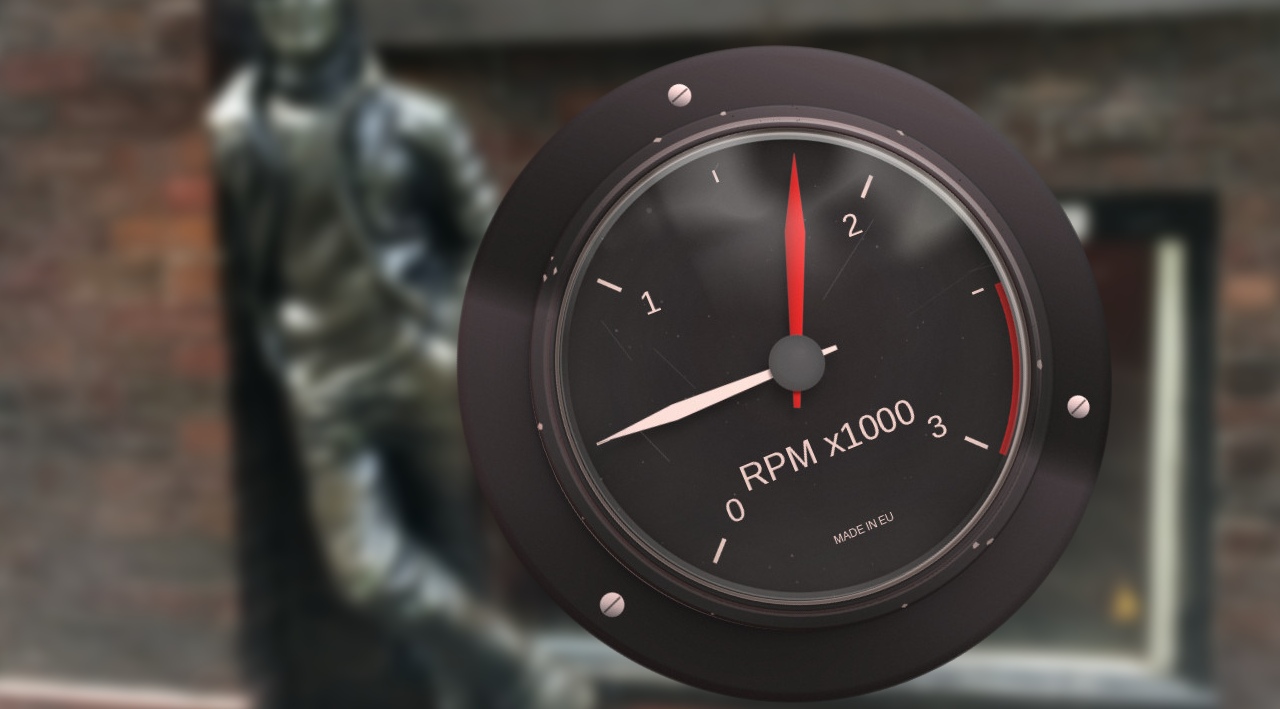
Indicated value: 1750,rpm
